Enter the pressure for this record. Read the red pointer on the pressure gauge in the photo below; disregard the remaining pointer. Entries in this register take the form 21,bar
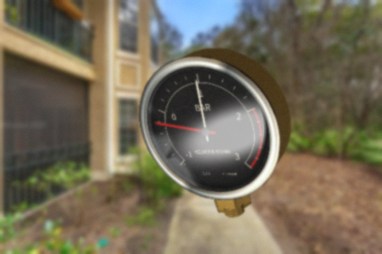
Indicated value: -0.2,bar
